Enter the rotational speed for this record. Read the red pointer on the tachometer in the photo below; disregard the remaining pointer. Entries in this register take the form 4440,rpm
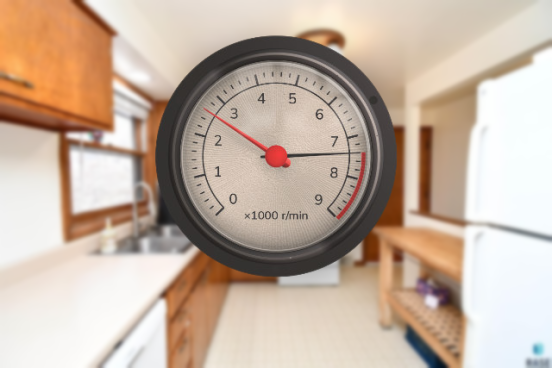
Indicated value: 2600,rpm
